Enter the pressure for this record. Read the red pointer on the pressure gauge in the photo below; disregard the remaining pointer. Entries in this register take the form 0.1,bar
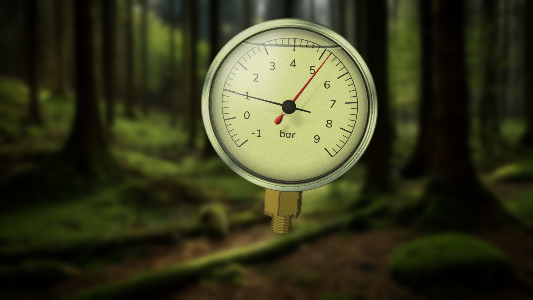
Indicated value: 5.2,bar
